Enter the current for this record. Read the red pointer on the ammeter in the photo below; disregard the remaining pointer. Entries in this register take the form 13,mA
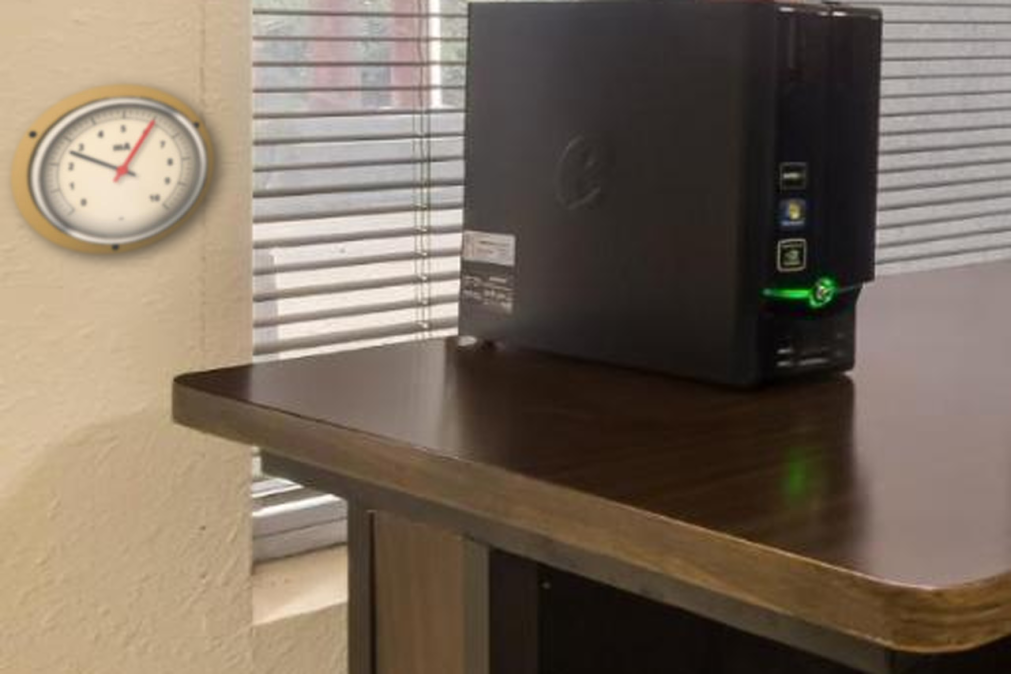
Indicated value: 6,mA
